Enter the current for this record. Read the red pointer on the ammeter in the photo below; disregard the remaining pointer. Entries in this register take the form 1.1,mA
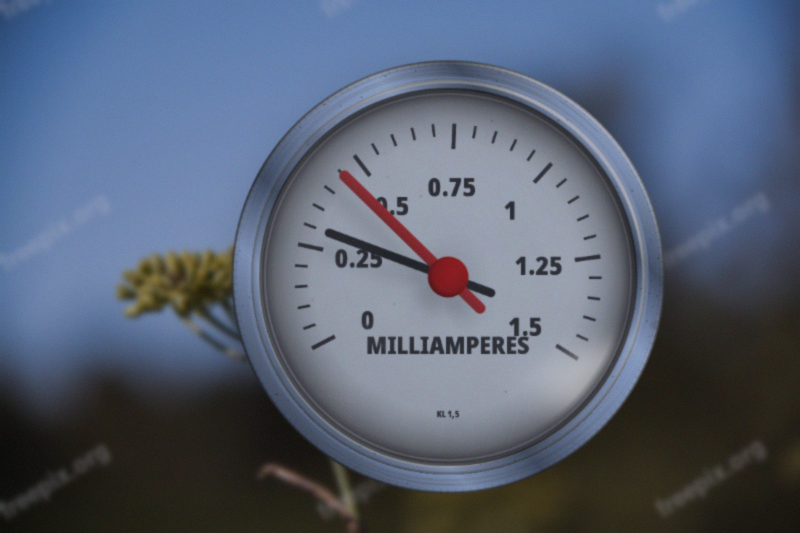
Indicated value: 0.45,mA
